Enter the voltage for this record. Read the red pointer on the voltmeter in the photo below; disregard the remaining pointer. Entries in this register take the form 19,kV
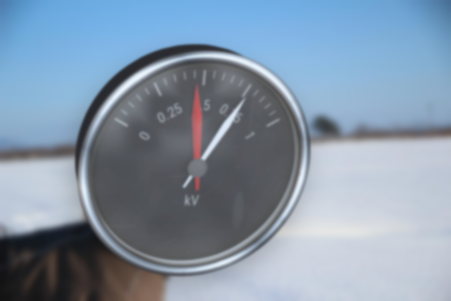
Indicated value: 0.45,kV
